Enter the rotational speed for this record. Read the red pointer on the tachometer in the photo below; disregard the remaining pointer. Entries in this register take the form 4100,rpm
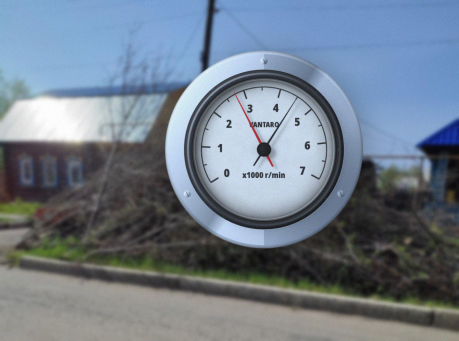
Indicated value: 2750,rpm
